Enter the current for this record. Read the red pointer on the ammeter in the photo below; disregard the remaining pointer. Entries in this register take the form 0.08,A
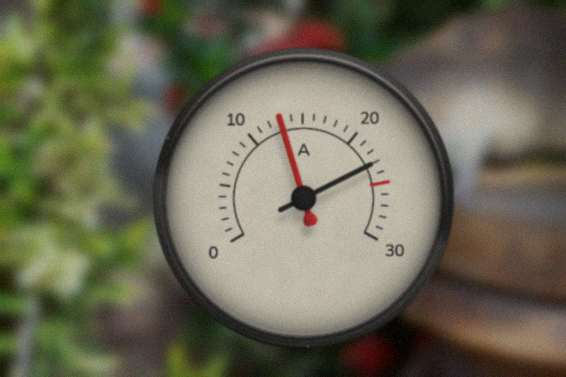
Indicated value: 13,A
